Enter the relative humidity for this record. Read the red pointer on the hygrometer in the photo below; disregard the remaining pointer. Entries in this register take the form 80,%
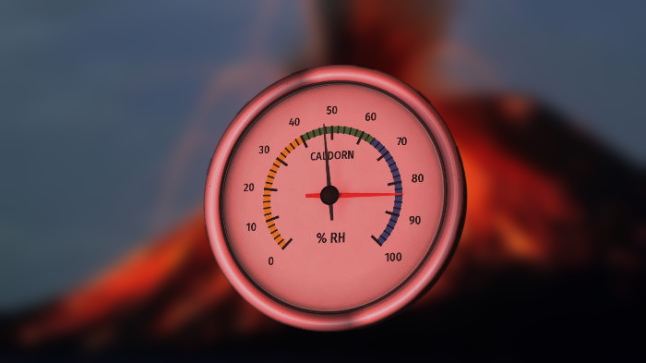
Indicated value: 84,%
